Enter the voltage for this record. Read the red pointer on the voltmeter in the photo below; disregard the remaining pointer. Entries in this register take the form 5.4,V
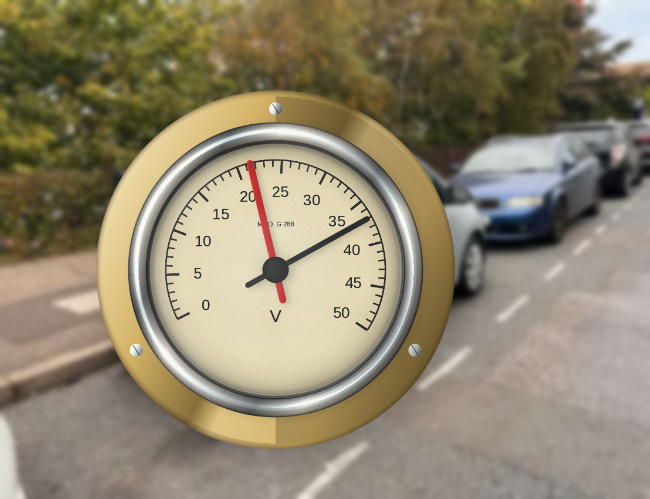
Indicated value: 21.5,V
